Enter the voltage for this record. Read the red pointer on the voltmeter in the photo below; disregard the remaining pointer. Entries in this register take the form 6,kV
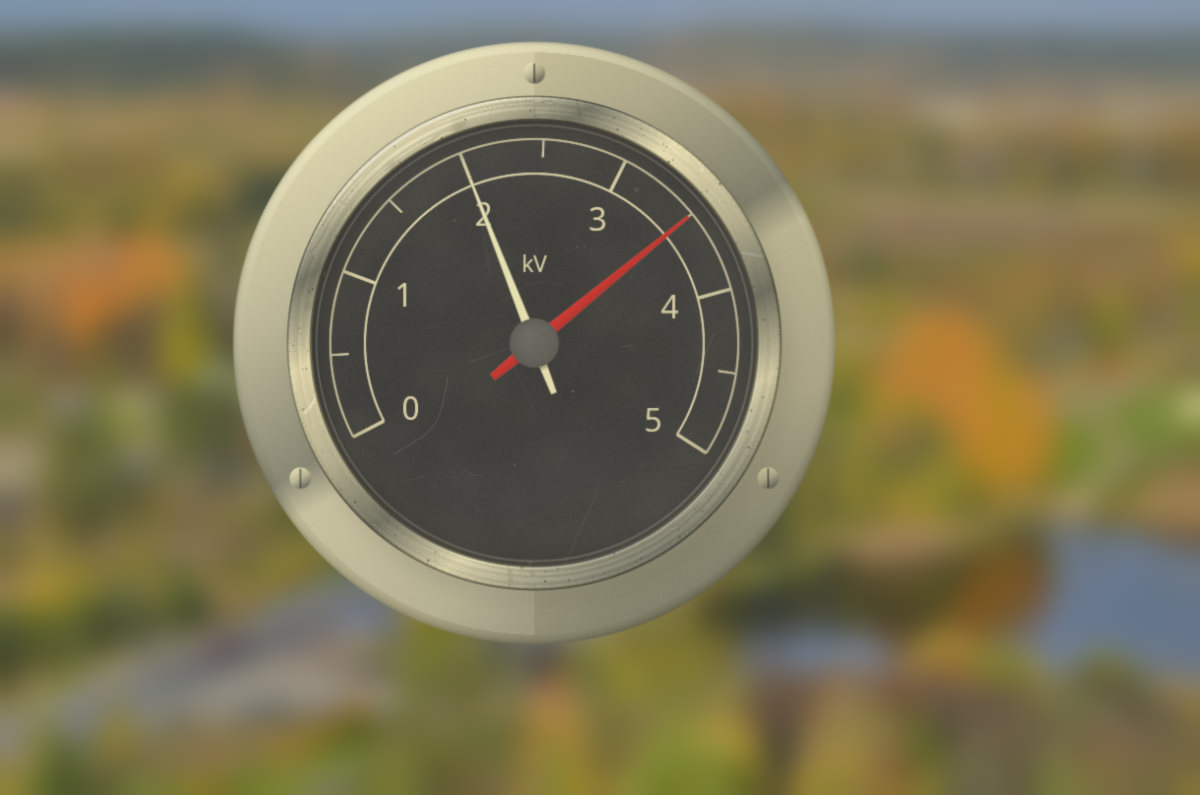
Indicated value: 3.5,kV
